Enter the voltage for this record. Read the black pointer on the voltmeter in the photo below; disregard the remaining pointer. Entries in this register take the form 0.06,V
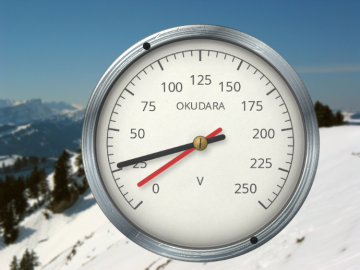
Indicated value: 27.5,V
